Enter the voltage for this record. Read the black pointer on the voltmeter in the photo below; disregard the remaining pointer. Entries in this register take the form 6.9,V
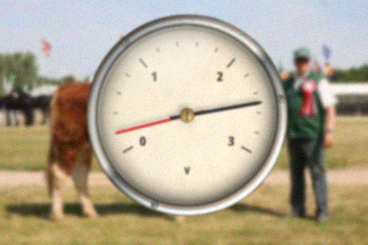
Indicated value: 2.5,V
